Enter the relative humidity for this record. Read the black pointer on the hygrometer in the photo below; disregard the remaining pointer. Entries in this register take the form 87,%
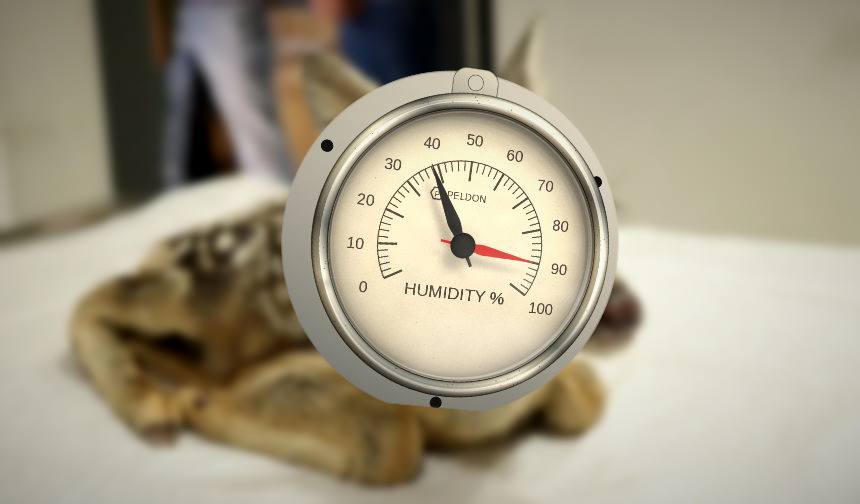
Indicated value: 38,%
